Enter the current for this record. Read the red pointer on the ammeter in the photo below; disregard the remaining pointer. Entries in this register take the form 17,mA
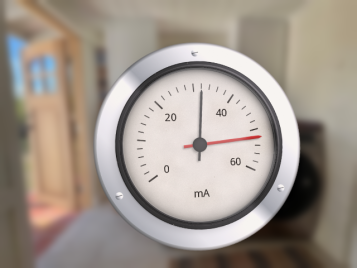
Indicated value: 52,mA
